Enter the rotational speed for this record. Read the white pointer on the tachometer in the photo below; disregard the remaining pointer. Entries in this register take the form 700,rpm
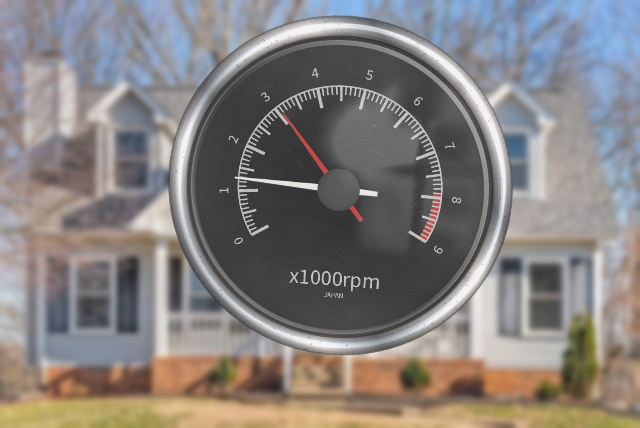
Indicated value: 1300,rpm
